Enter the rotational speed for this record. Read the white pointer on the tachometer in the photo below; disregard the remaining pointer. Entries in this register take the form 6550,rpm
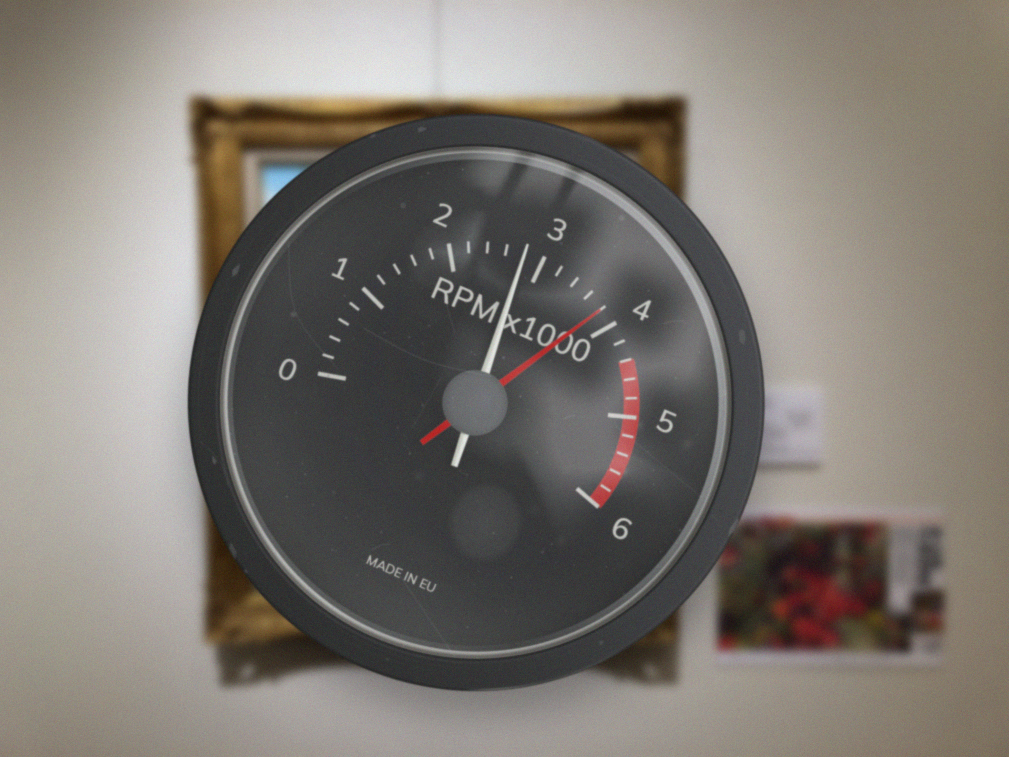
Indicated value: 2800,rpm
